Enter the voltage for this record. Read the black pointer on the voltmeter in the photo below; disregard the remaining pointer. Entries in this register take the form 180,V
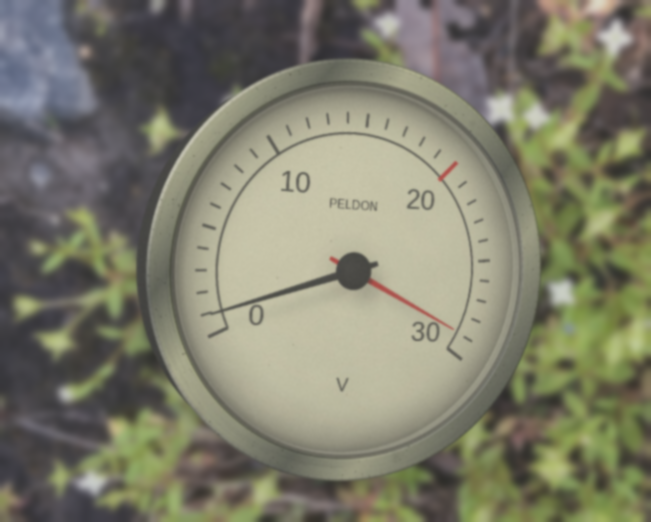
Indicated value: 1,V
